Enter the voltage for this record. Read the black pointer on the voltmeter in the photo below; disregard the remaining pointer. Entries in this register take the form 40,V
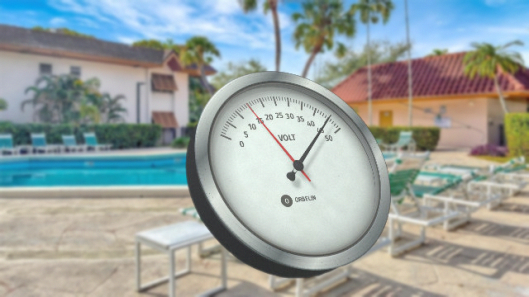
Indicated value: 45,V
